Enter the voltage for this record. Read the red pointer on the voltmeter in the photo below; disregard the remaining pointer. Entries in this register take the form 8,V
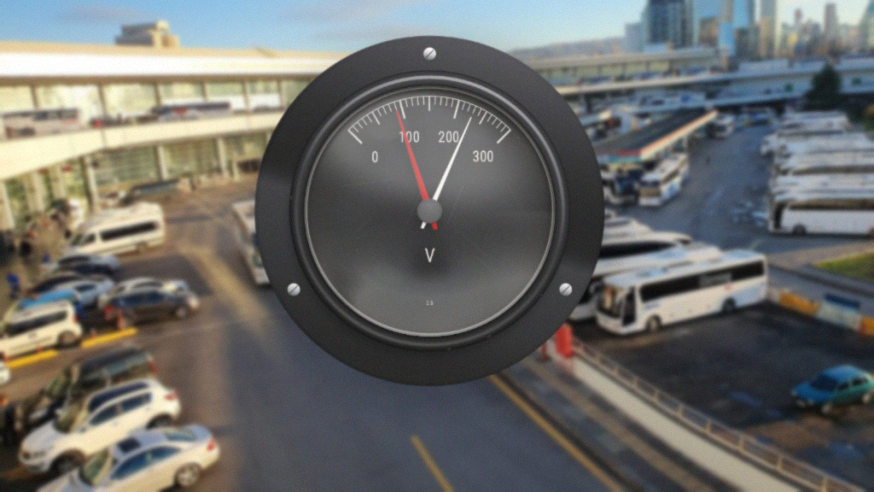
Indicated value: 90,V
